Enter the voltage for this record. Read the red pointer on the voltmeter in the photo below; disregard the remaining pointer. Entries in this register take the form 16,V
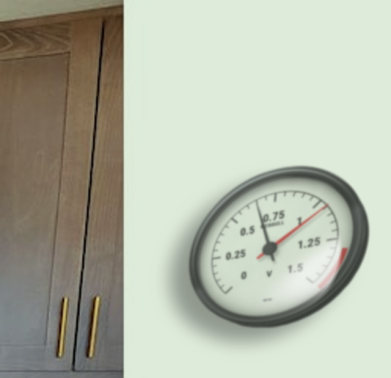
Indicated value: 1.05,V
